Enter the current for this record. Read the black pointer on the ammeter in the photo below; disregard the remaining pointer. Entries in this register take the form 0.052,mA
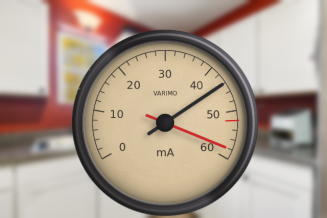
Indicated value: 44,mA
